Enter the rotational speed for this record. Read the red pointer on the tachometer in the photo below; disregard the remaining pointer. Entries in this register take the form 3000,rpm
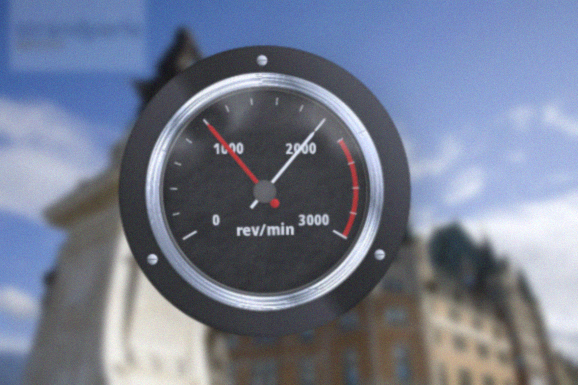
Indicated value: 1000,rpm
